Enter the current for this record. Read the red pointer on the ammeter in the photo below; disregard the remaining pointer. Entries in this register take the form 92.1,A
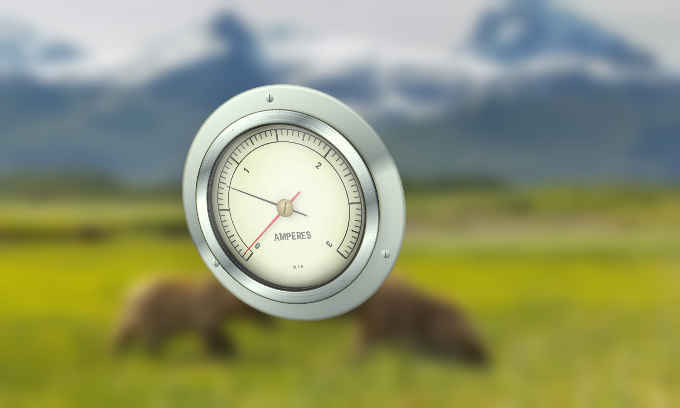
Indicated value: 0.05,A
